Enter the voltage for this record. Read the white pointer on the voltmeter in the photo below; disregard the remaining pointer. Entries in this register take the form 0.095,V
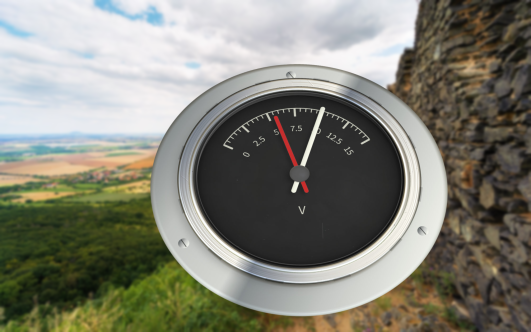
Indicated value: 10,V
